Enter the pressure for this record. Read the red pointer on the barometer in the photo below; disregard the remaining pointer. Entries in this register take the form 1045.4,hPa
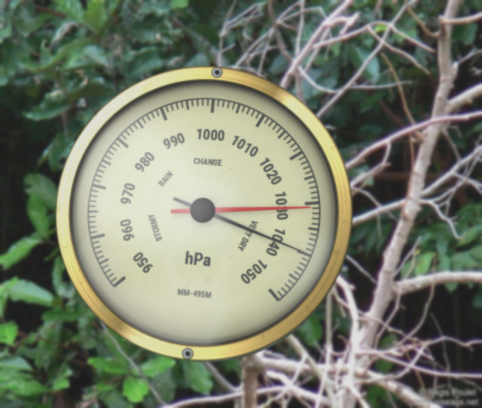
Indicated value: 1031,hPa
